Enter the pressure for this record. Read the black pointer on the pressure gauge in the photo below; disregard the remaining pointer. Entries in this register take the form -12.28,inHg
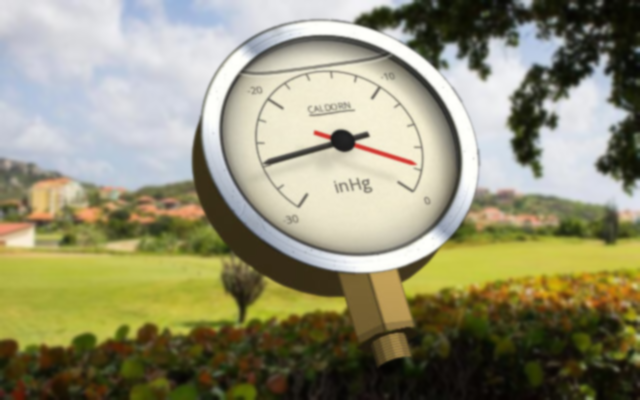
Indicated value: -26,inHg
